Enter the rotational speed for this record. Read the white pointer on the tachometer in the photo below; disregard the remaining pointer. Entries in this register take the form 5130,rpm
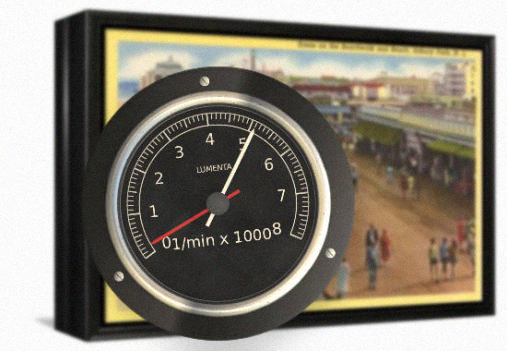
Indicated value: 5100,rpm
